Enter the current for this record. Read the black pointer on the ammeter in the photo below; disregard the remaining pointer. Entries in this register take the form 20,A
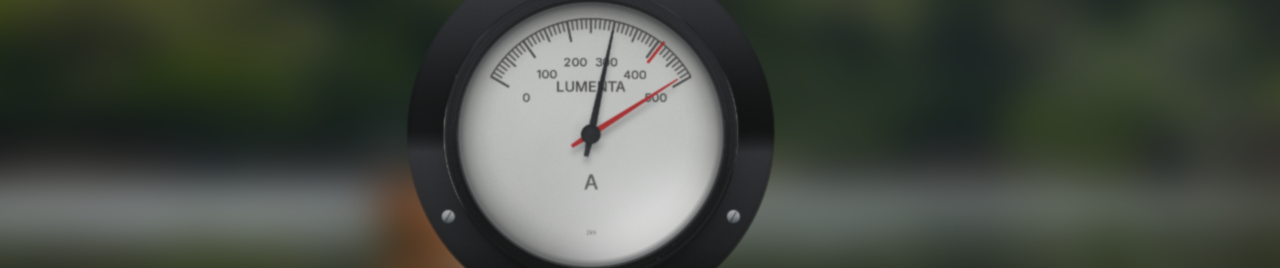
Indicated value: 300,A
